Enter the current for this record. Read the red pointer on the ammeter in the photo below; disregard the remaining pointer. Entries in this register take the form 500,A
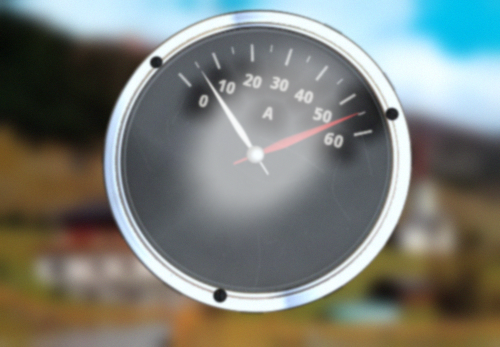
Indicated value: 55,A
